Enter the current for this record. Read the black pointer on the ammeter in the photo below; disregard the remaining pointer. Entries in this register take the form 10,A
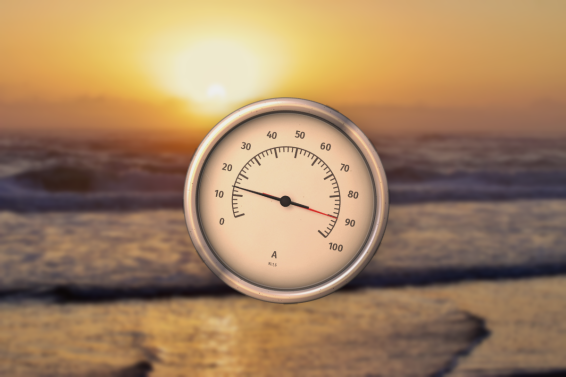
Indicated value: 14,A
